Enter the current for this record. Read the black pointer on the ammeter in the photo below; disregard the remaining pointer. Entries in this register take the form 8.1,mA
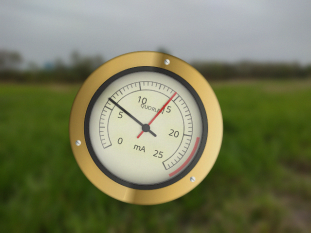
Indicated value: 6,mA
